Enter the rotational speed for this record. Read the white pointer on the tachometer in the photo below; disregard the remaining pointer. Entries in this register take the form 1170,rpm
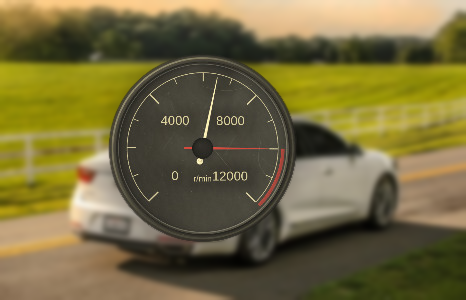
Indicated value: 6500,rpm
